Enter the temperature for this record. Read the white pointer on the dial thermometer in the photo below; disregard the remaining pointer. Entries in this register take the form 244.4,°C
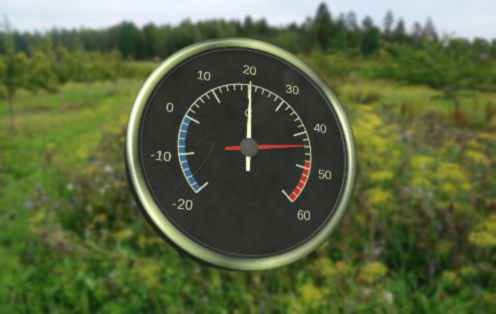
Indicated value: 20,°C
